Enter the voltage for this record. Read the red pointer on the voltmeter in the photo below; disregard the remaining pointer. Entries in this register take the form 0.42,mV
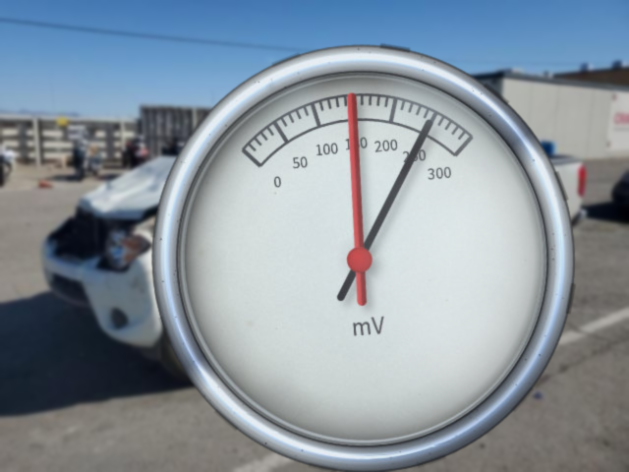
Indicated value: 150,mV
